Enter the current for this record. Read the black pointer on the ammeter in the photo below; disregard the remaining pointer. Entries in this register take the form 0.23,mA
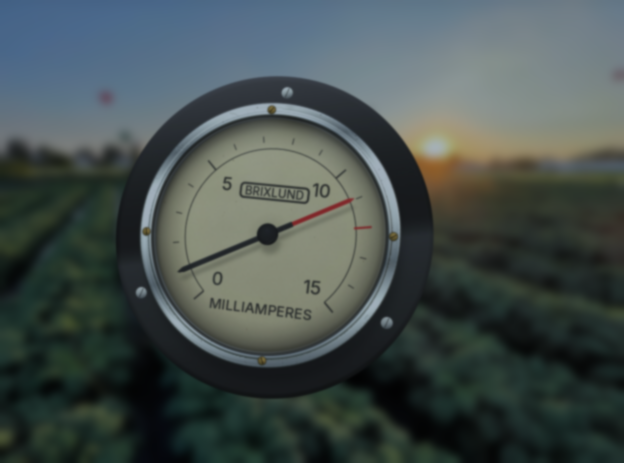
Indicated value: 1,mA
